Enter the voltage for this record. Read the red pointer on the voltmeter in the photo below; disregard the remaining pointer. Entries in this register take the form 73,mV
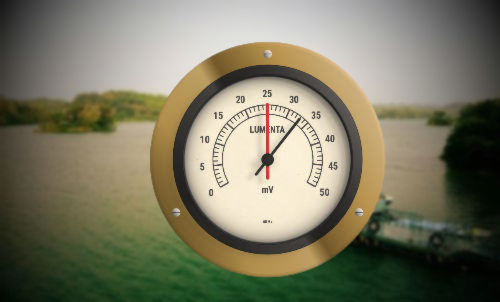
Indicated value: 25,mV
